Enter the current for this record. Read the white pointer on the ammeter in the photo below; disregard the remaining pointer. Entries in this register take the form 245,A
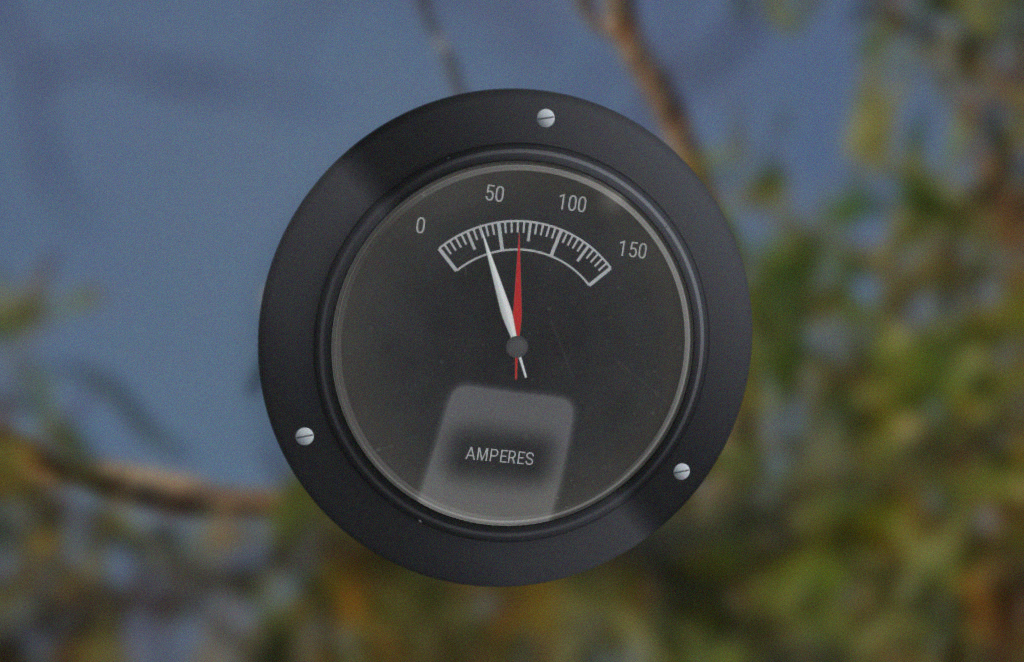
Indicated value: 35,A
